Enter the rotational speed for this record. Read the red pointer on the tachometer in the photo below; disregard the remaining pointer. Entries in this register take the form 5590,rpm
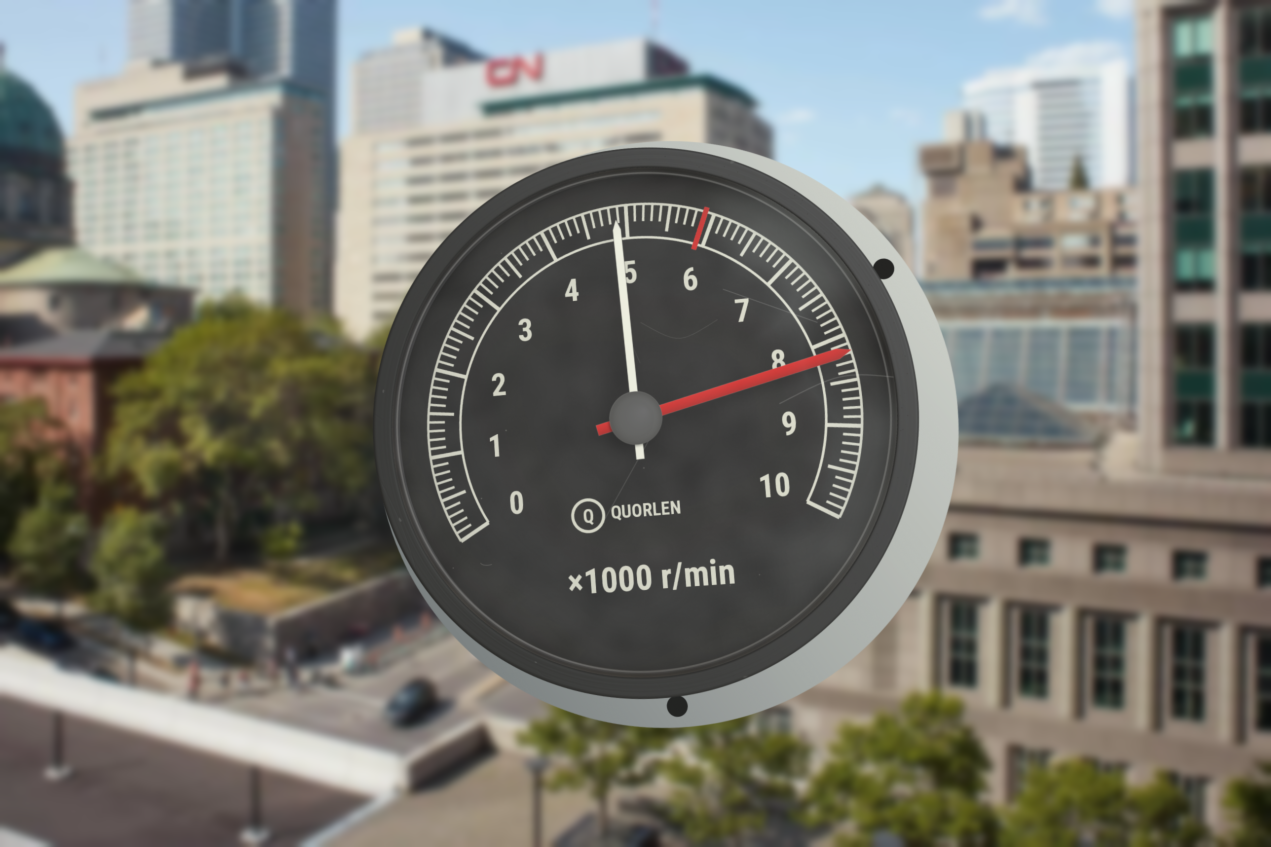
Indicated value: 8200,rpm
